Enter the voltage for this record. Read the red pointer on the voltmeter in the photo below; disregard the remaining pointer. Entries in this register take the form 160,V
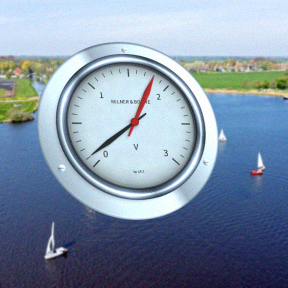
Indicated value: 1.8,V
